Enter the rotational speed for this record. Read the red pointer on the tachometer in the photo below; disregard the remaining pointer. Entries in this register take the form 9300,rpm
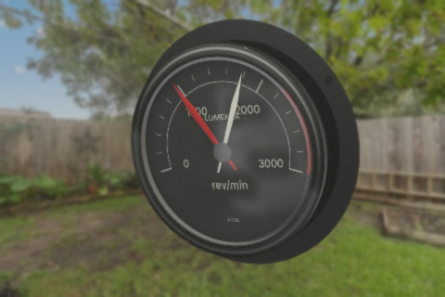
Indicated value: 1000,rpm
